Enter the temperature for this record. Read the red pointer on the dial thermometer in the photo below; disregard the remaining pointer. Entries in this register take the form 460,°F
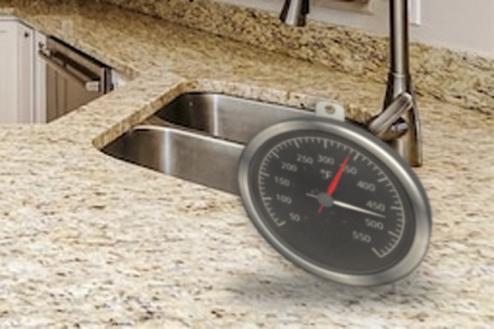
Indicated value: 340,°F
